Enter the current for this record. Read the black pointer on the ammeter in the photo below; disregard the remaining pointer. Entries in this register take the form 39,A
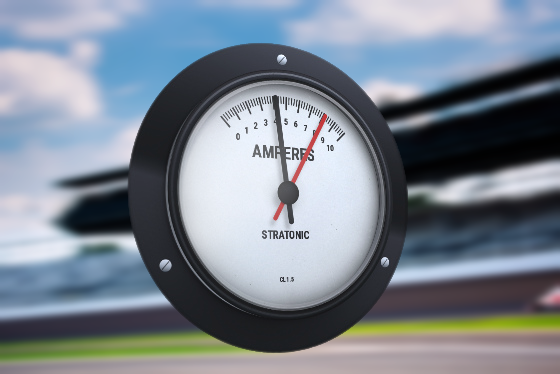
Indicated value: 4,A
